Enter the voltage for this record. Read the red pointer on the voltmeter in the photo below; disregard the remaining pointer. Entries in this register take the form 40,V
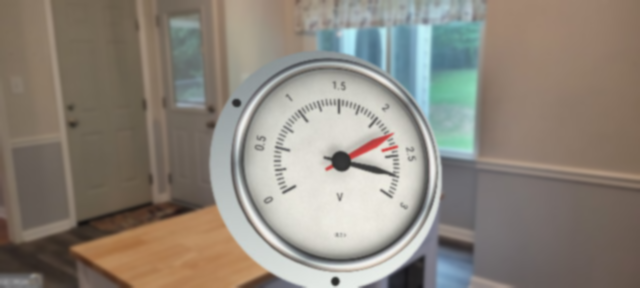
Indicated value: 2.25,V
